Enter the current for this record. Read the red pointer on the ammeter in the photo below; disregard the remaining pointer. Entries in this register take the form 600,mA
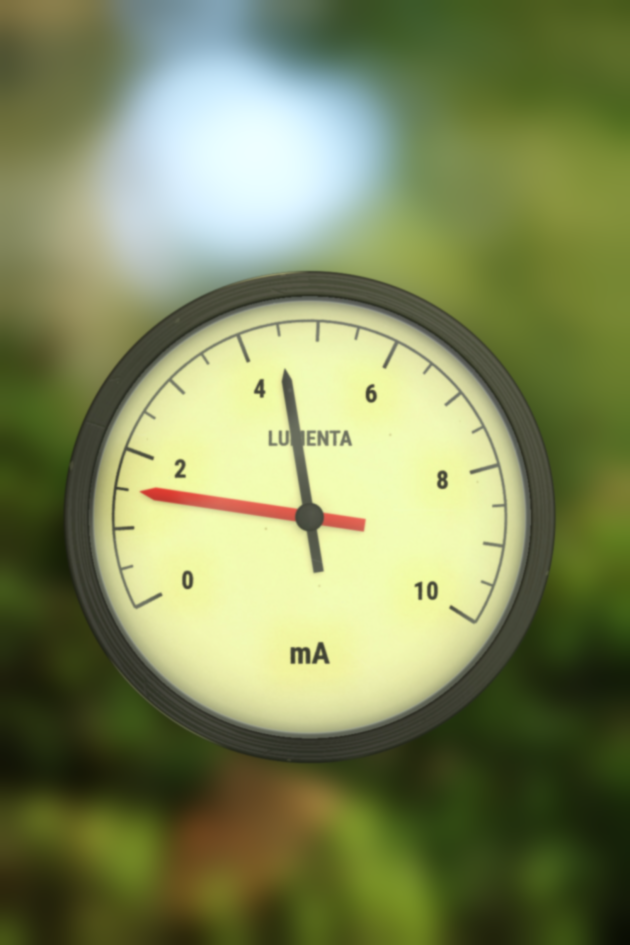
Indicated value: 1.5,mA
